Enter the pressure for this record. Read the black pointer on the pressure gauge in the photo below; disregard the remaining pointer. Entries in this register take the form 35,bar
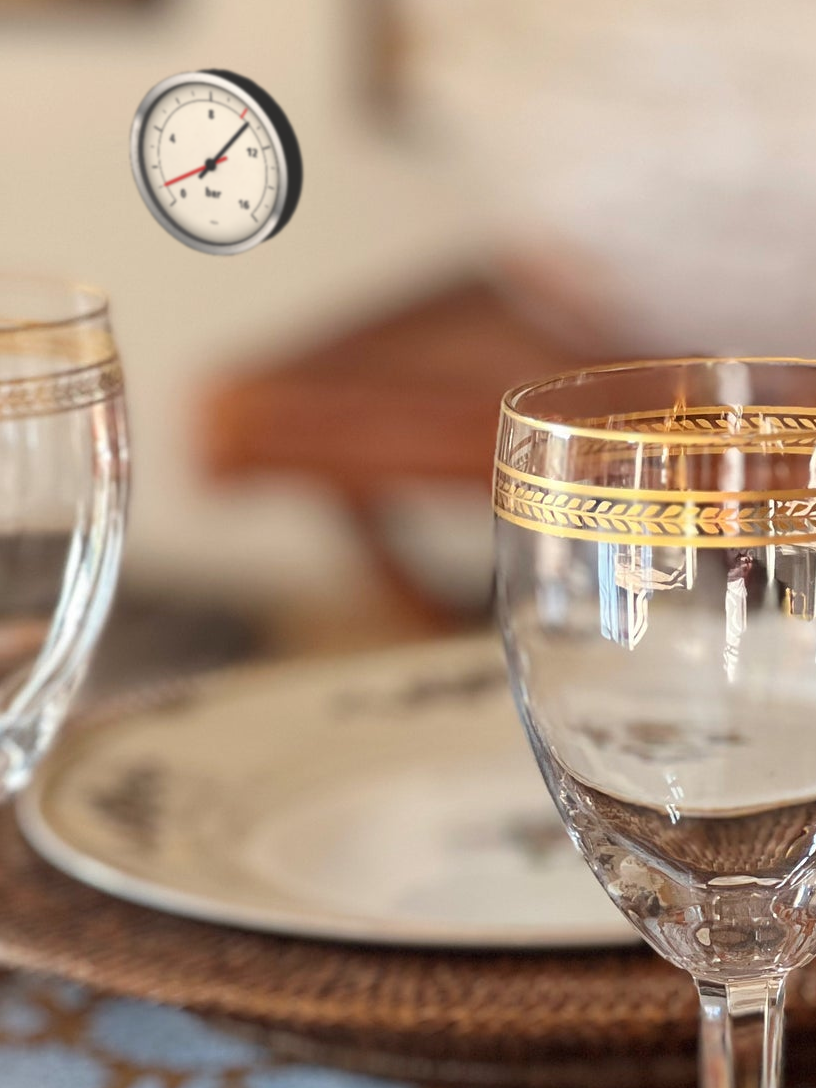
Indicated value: 10.5,bar
